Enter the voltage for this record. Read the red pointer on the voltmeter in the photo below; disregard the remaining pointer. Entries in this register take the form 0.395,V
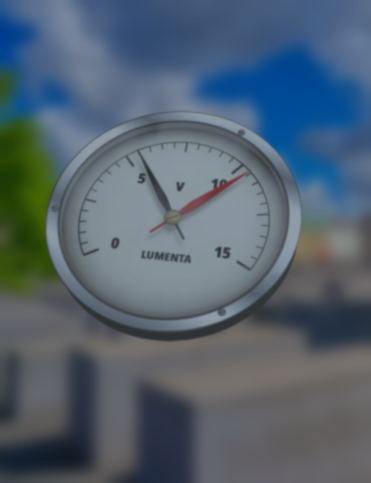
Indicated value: 10.5,V
